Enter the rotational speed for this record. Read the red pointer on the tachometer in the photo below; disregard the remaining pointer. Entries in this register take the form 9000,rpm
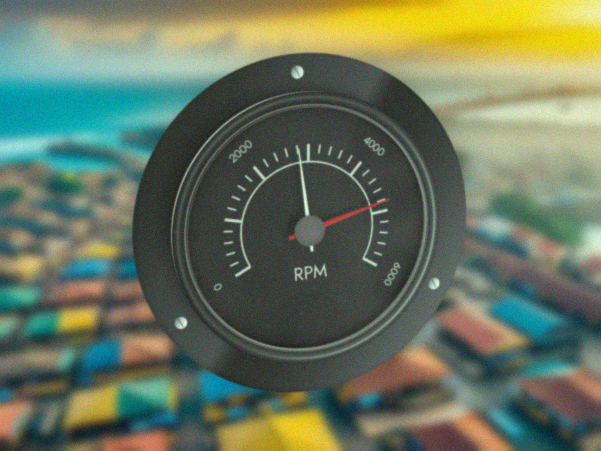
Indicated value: 4800,rpm
